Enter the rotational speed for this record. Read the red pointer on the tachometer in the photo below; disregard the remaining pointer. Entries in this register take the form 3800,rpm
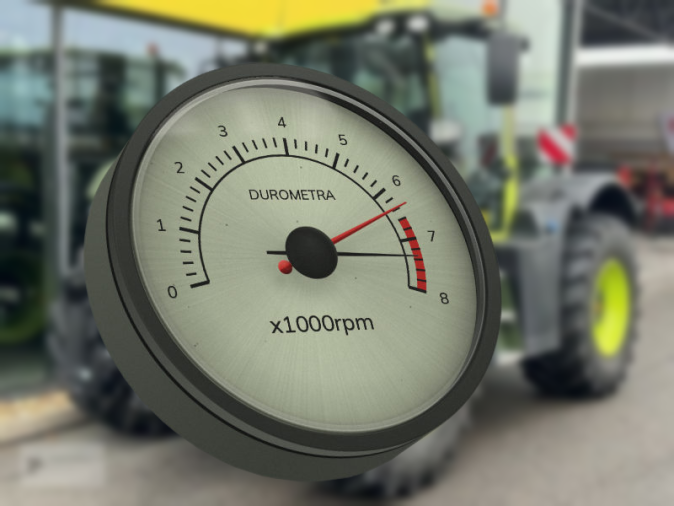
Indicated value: 6400,rpm
